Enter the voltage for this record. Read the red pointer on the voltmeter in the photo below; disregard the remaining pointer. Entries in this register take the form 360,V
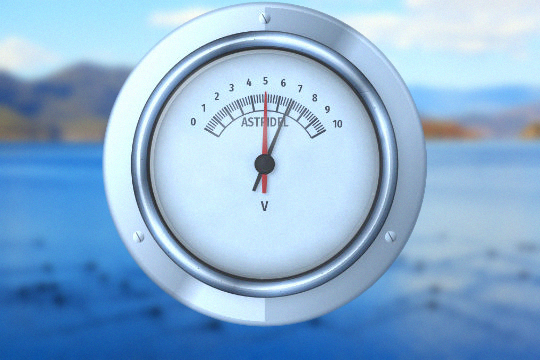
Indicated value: 5,V
